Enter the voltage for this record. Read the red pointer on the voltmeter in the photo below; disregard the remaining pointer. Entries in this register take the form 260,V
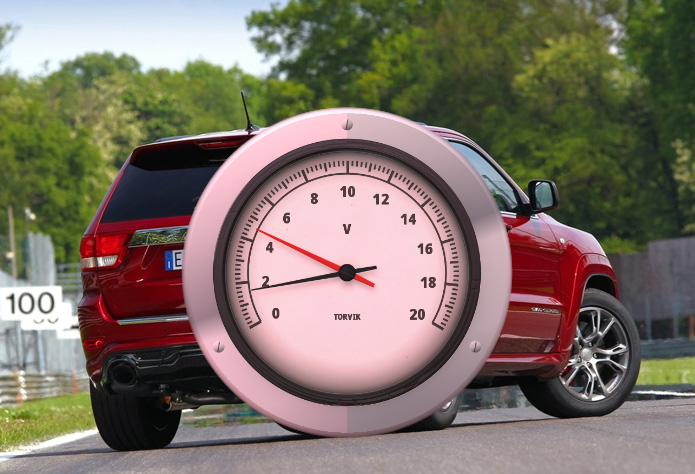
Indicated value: 4.6,V
